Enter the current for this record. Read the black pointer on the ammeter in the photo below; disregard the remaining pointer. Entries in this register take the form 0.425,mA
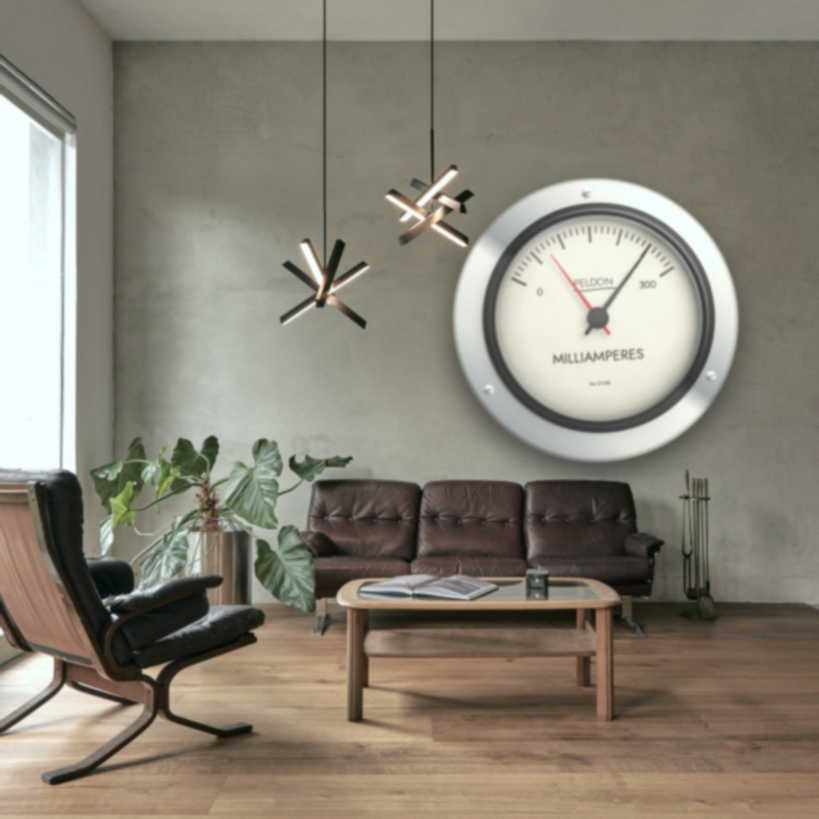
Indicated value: 250,mA
